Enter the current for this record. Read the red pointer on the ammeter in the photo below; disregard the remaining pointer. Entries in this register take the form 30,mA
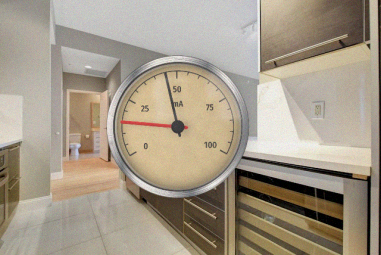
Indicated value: 15,mA
